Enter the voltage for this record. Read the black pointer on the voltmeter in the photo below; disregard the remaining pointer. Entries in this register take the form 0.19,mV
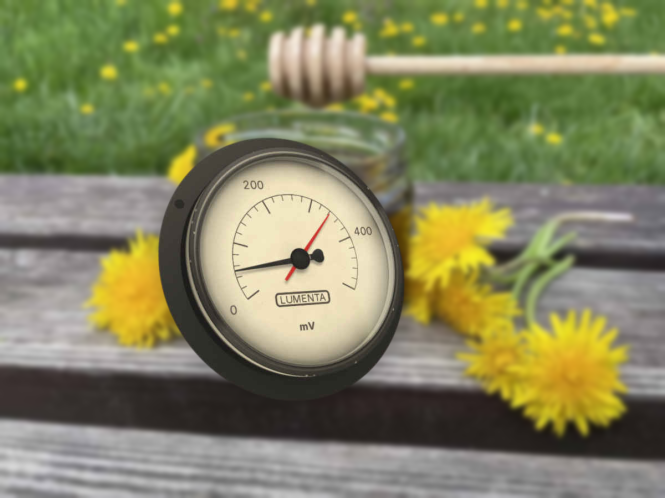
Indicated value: 50,mV
